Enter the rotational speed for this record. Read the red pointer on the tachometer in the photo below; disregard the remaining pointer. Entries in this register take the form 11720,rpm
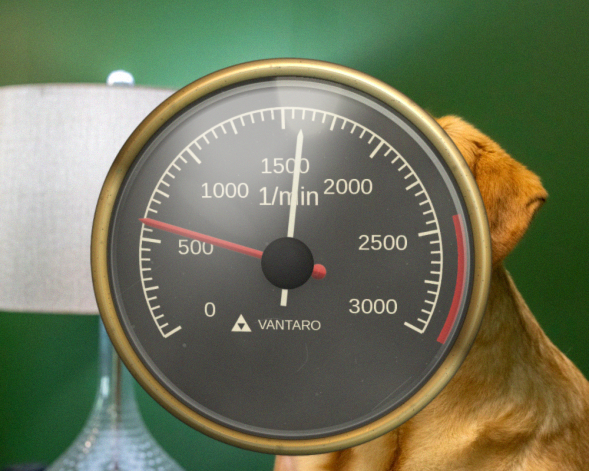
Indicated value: 600,rpm
